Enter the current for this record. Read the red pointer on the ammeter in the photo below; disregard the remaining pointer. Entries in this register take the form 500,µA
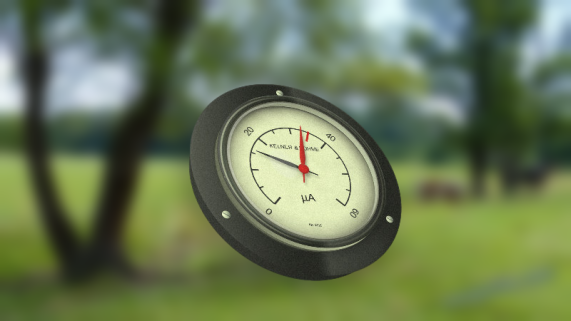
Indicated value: 32.5,µA
